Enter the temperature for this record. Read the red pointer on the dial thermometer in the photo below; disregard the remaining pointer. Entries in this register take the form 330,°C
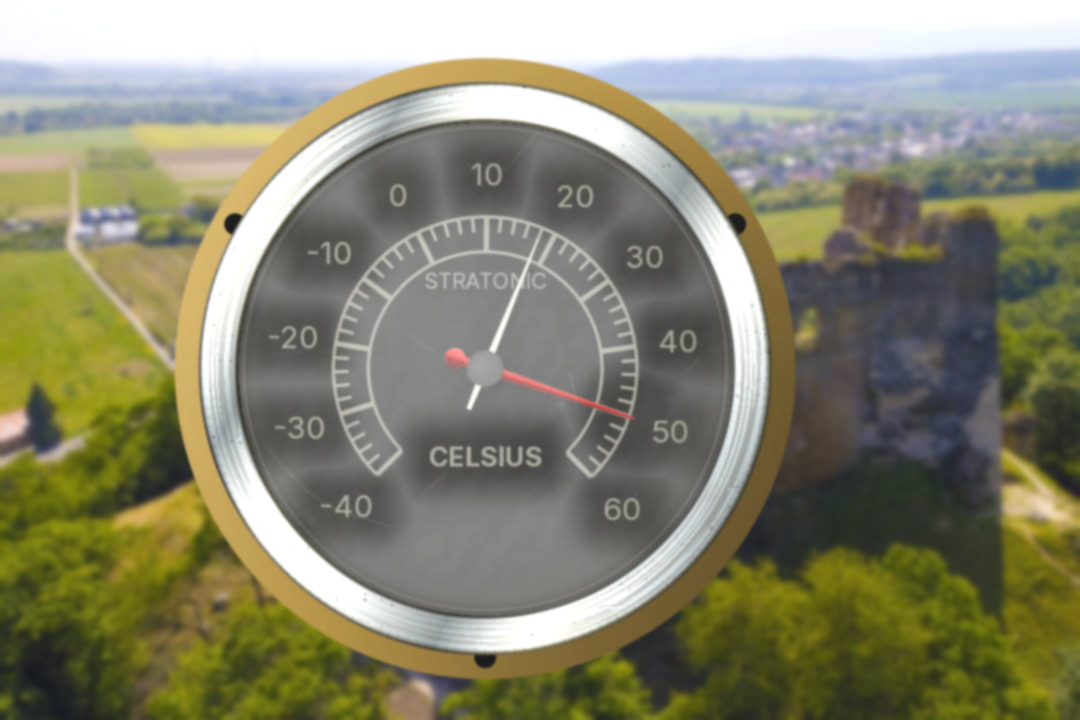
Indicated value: 50,°C
